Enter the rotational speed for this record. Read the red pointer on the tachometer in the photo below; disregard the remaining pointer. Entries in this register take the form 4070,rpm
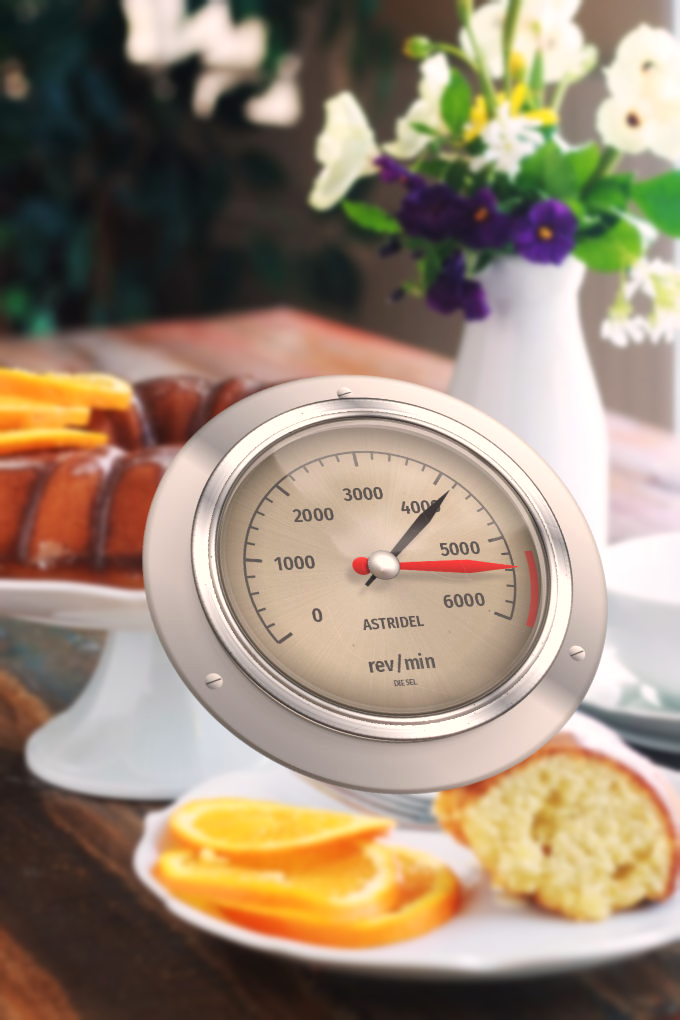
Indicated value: 5400,rpm
